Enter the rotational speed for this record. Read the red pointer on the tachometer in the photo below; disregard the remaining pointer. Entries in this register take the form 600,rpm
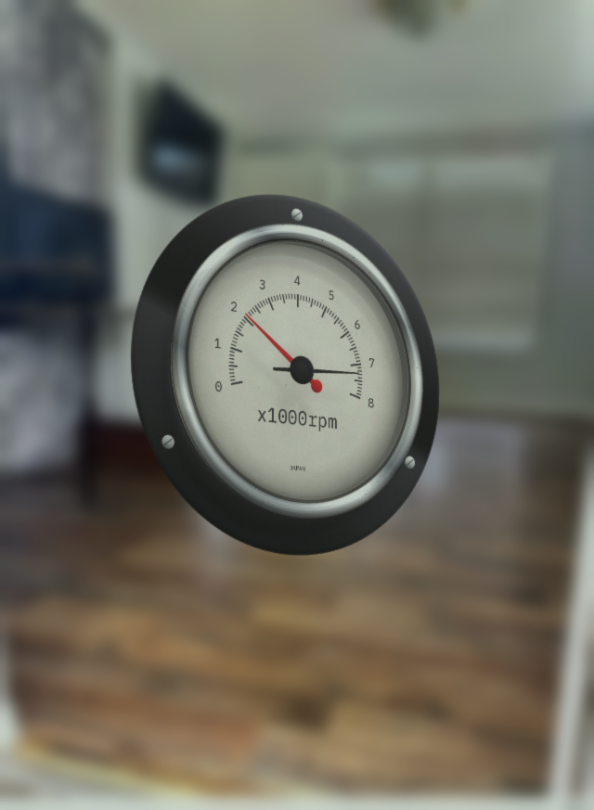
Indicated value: 2000,rpm
